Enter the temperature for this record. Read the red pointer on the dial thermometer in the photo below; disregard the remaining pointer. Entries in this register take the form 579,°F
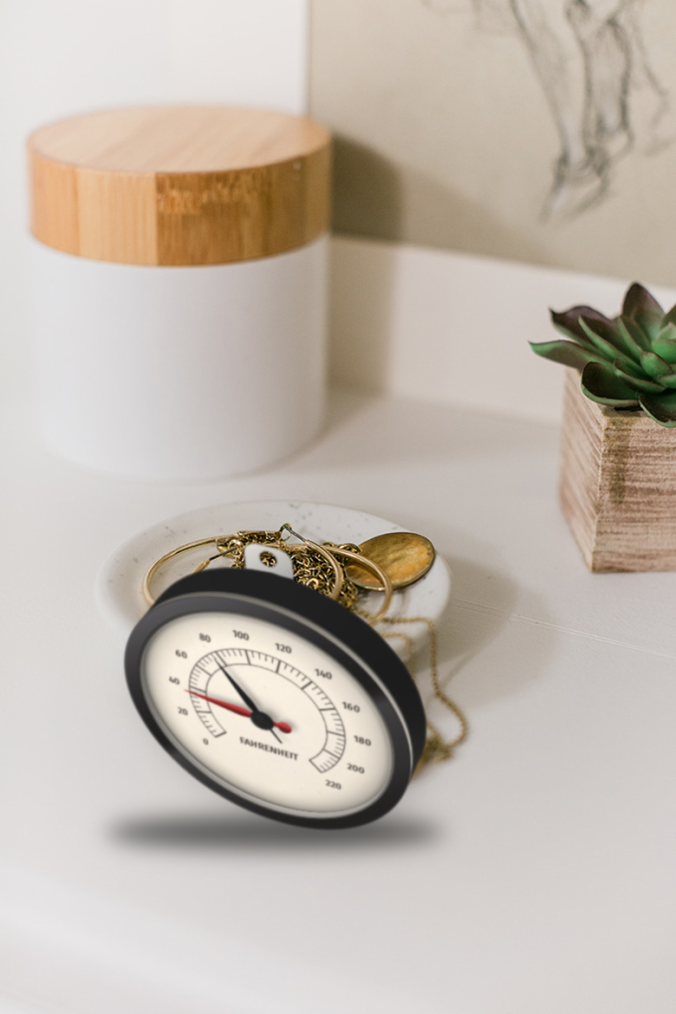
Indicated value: 40,°F
